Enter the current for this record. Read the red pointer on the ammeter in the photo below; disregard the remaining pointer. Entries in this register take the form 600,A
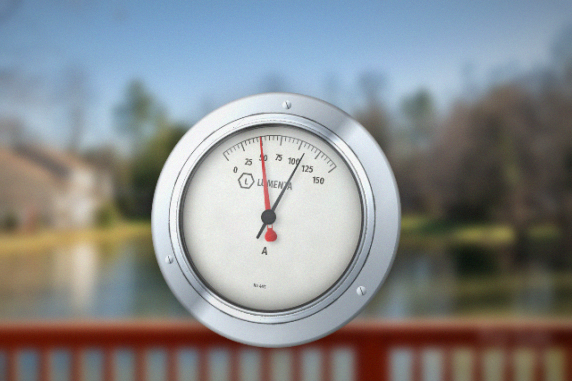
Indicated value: 50,A
